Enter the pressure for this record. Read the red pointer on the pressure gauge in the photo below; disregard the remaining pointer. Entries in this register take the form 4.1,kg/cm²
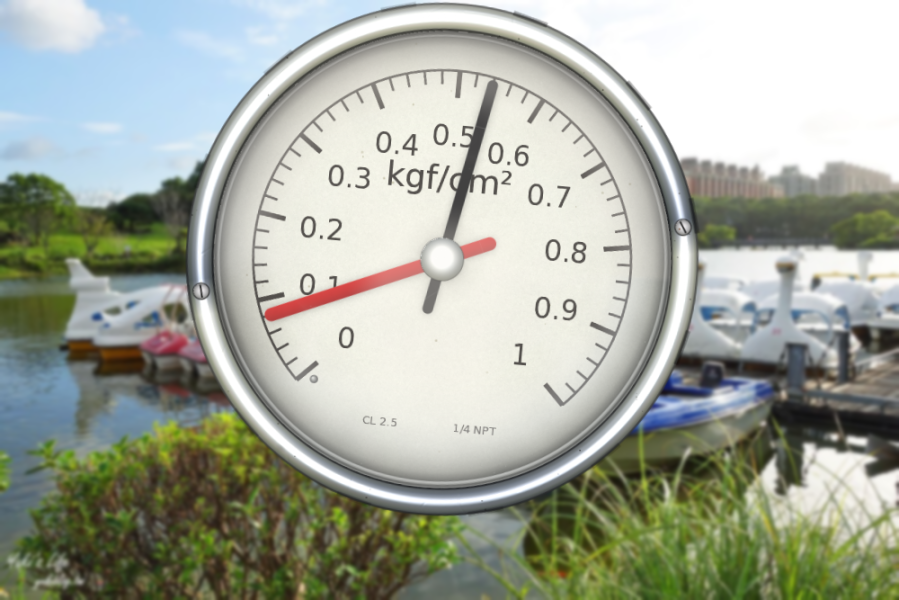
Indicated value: 0.08,kg/cm²
